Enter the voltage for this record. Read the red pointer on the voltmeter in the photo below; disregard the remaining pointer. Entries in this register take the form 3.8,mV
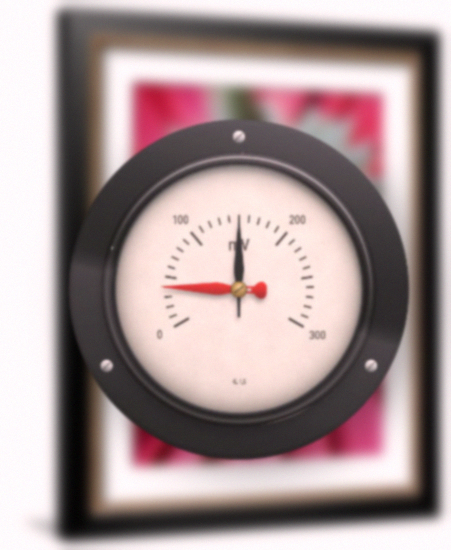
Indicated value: 40,mV
